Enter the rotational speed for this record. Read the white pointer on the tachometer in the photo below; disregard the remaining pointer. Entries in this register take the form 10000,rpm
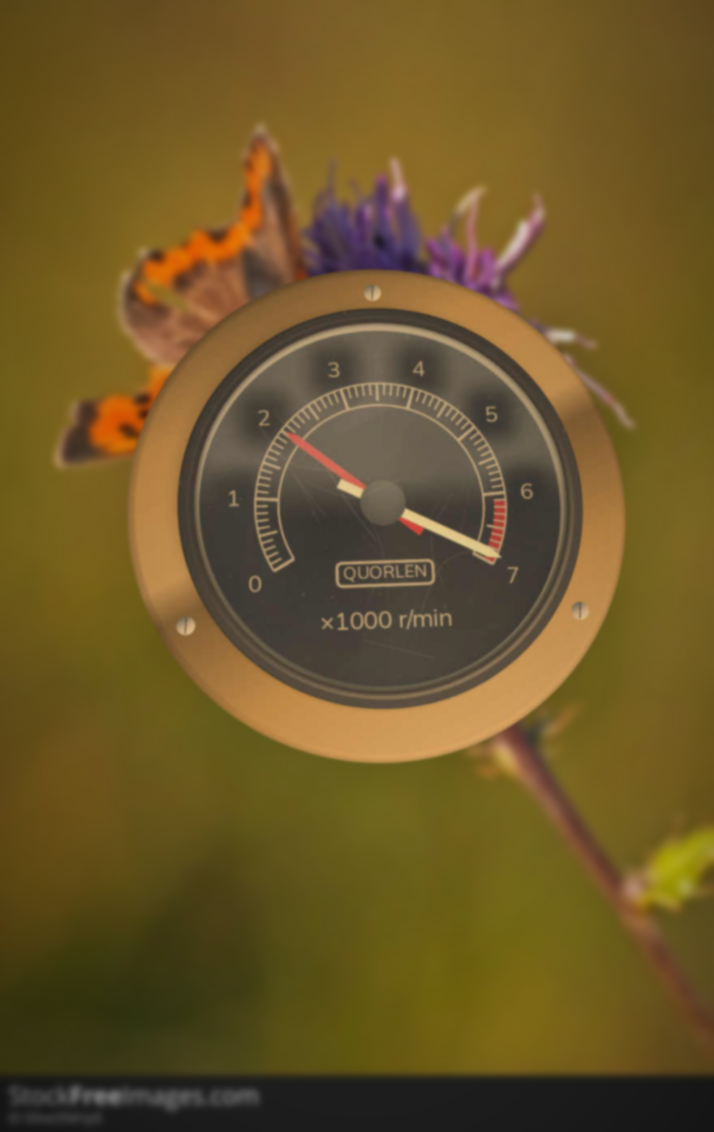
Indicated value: 6900,rpm
